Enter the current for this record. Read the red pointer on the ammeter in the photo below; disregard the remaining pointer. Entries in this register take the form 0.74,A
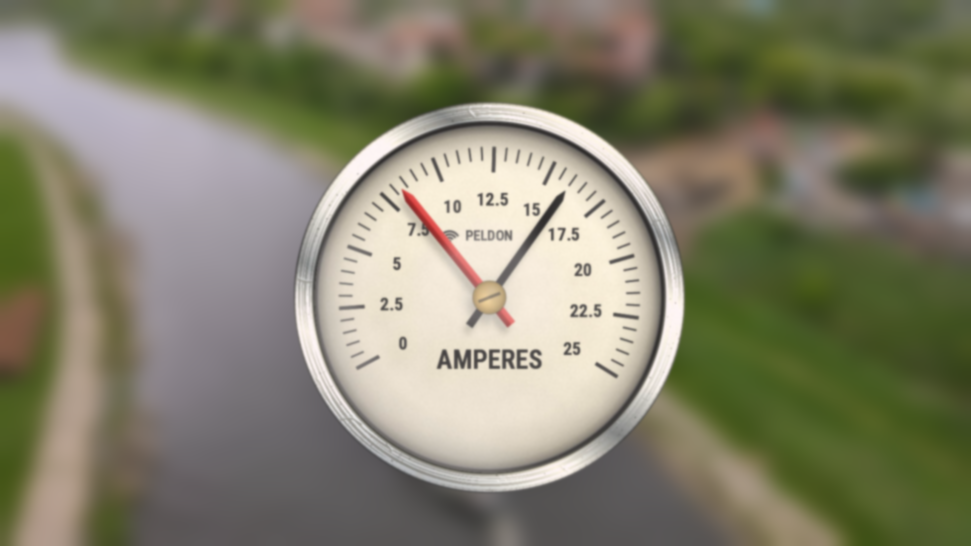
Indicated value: 8.25,A
